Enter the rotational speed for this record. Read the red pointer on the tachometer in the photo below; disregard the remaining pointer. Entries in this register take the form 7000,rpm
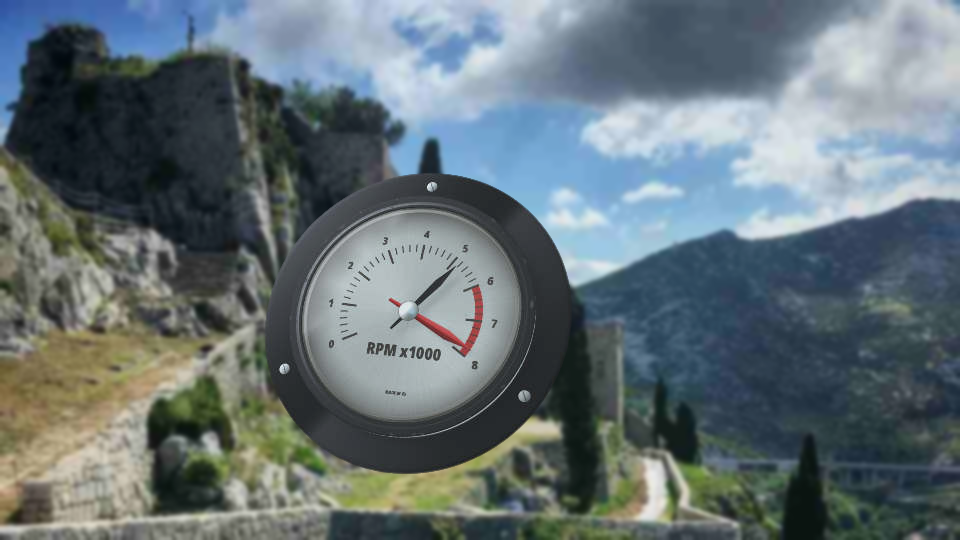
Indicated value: 7800,rpm
